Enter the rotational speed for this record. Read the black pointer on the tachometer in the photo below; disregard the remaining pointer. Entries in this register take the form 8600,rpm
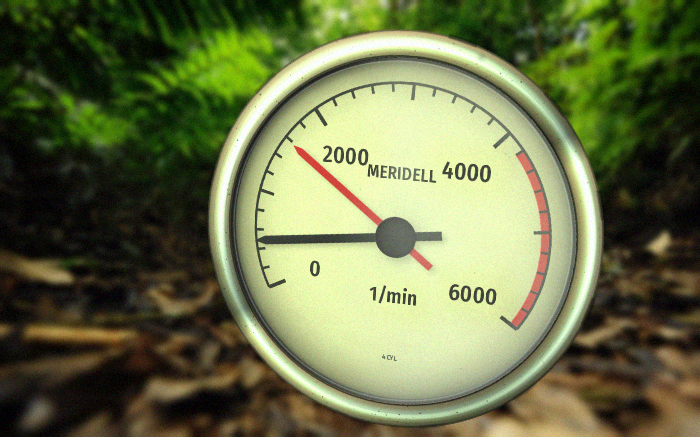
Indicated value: 500,rpm
